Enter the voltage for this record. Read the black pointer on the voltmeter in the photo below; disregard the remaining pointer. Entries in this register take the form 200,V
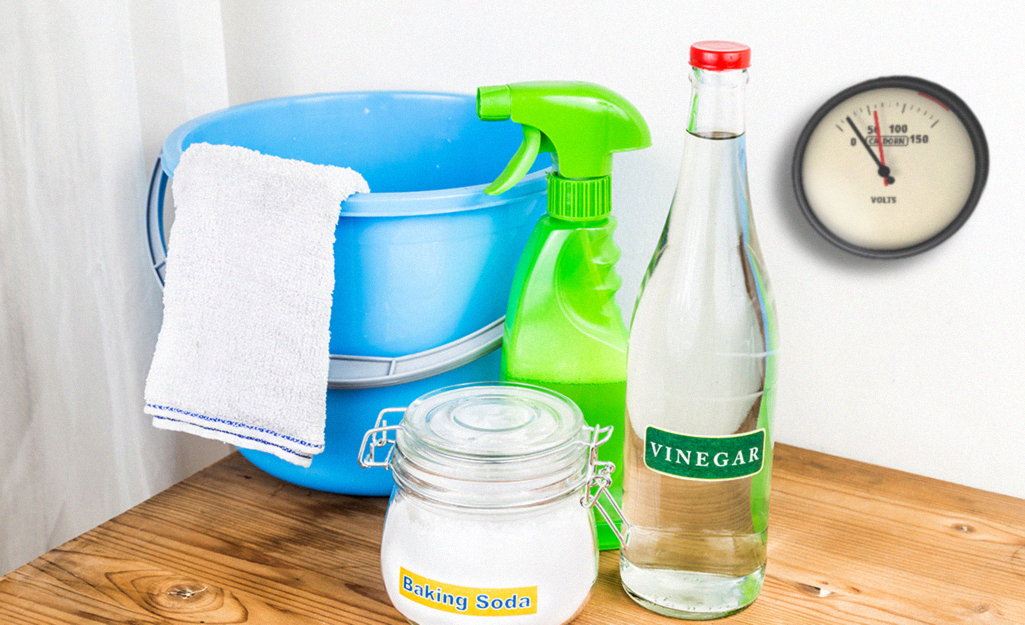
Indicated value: 20,V
